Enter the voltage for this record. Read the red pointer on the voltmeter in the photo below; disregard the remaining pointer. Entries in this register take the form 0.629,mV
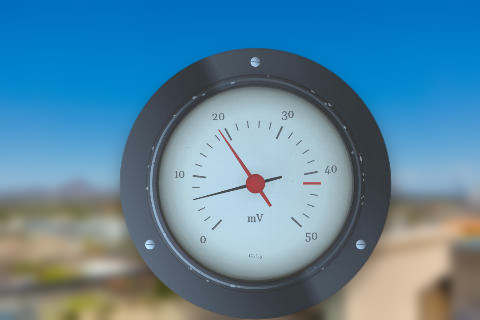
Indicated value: 19,mV
